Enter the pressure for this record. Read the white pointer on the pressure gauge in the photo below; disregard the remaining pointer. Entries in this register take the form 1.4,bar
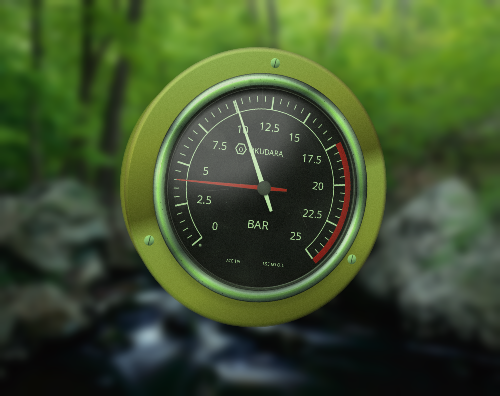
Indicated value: 10,bar
